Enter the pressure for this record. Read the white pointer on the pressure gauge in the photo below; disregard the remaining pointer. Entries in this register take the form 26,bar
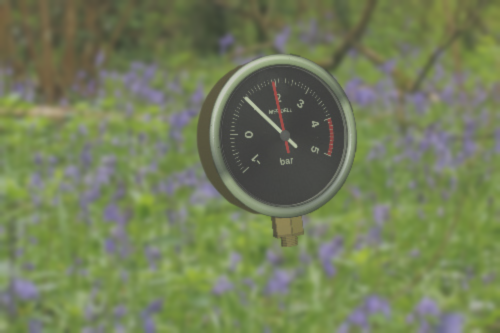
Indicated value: 1,bar
